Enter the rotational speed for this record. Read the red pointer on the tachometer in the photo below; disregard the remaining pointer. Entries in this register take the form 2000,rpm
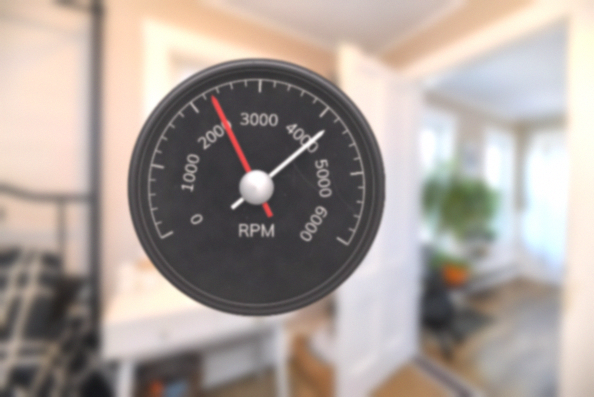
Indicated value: 2300,rpm
